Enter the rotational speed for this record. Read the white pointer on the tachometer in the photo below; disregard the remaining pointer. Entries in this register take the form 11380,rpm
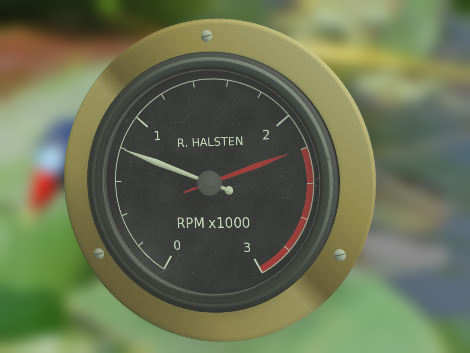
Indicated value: 800,rpm
